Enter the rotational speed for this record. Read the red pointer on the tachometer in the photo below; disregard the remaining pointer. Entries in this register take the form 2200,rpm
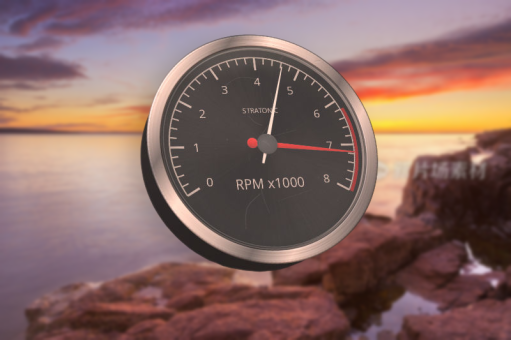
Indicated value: 7200,rpm
